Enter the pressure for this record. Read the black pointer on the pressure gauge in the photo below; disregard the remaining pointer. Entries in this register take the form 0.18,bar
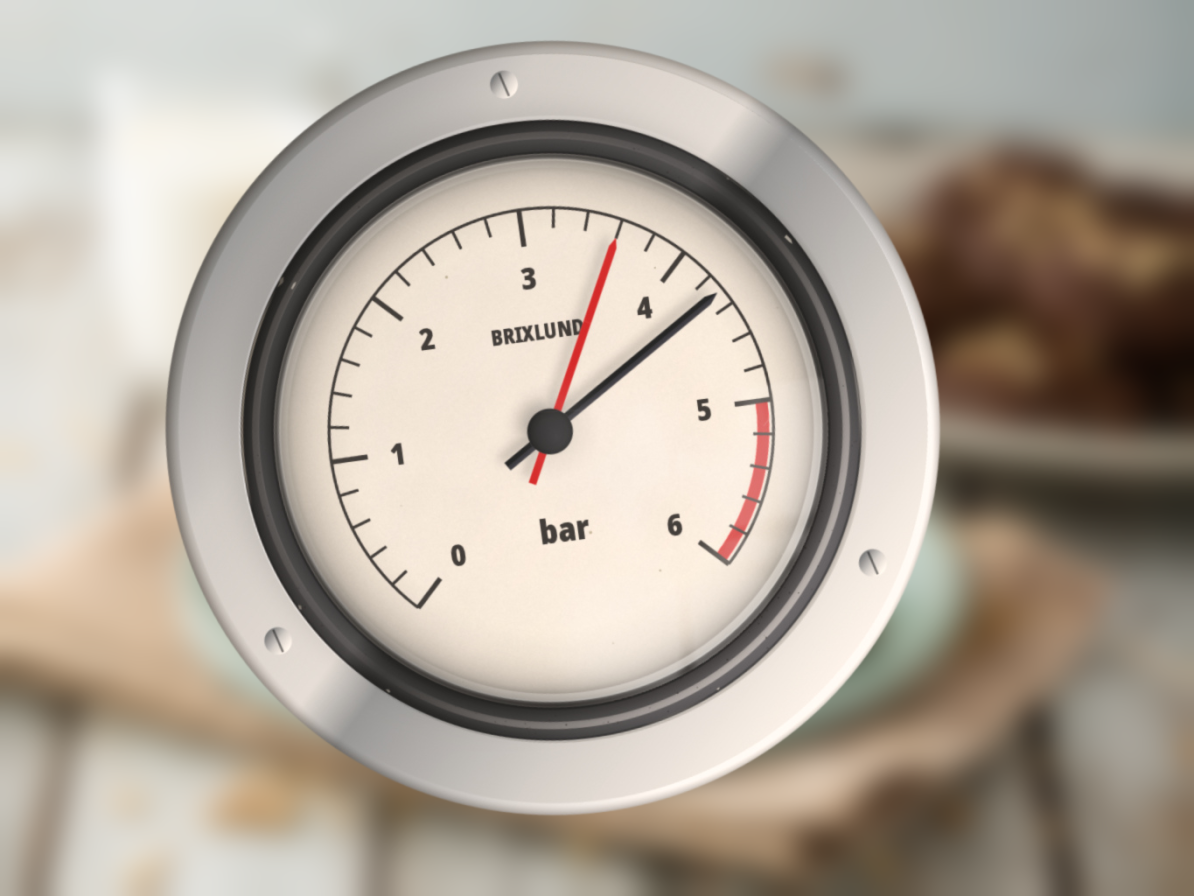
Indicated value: 4.3,bar
